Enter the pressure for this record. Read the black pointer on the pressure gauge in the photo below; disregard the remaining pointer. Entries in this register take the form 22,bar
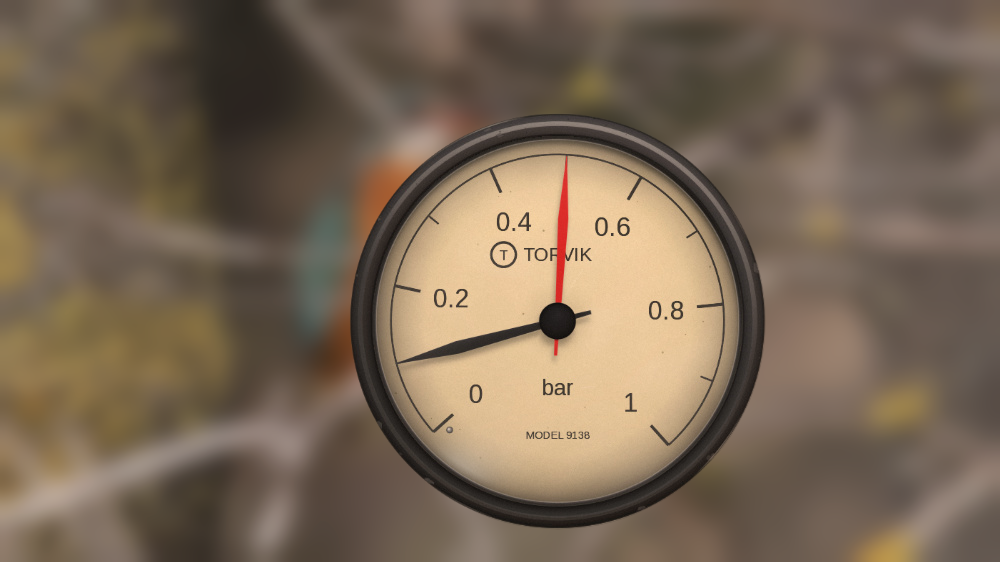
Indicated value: 0.1,bar
